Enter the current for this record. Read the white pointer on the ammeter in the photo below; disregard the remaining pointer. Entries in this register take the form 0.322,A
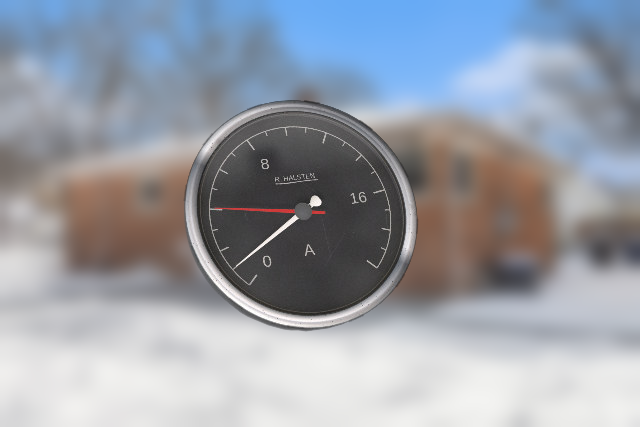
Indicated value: 1,A
